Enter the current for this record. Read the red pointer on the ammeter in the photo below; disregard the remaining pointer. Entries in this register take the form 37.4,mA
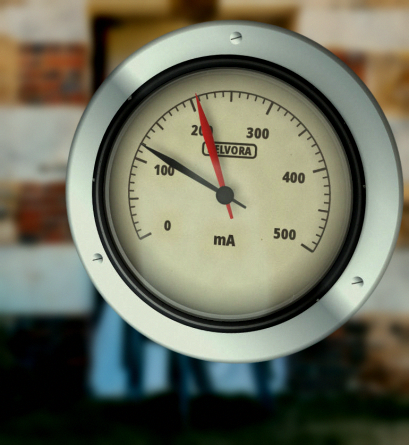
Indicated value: 210,mA
